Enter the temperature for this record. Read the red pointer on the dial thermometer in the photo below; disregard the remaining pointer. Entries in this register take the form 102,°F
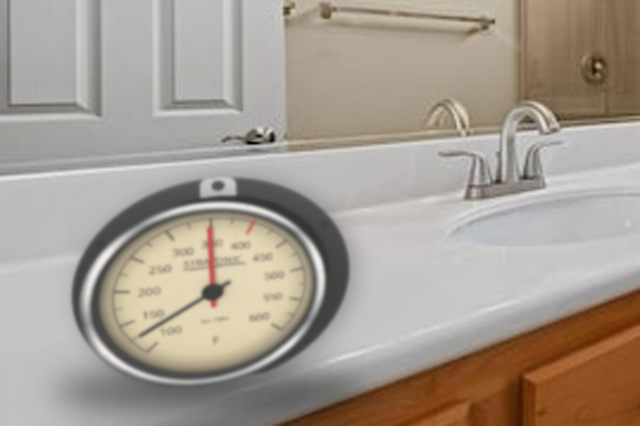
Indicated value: 350,°F
